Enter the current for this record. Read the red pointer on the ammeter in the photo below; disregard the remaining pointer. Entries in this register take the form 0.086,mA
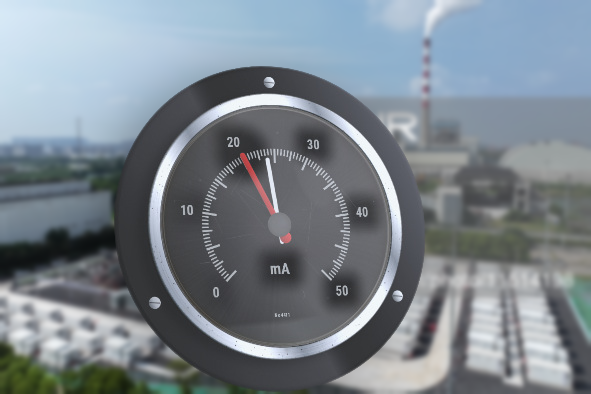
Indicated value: 20,mA
